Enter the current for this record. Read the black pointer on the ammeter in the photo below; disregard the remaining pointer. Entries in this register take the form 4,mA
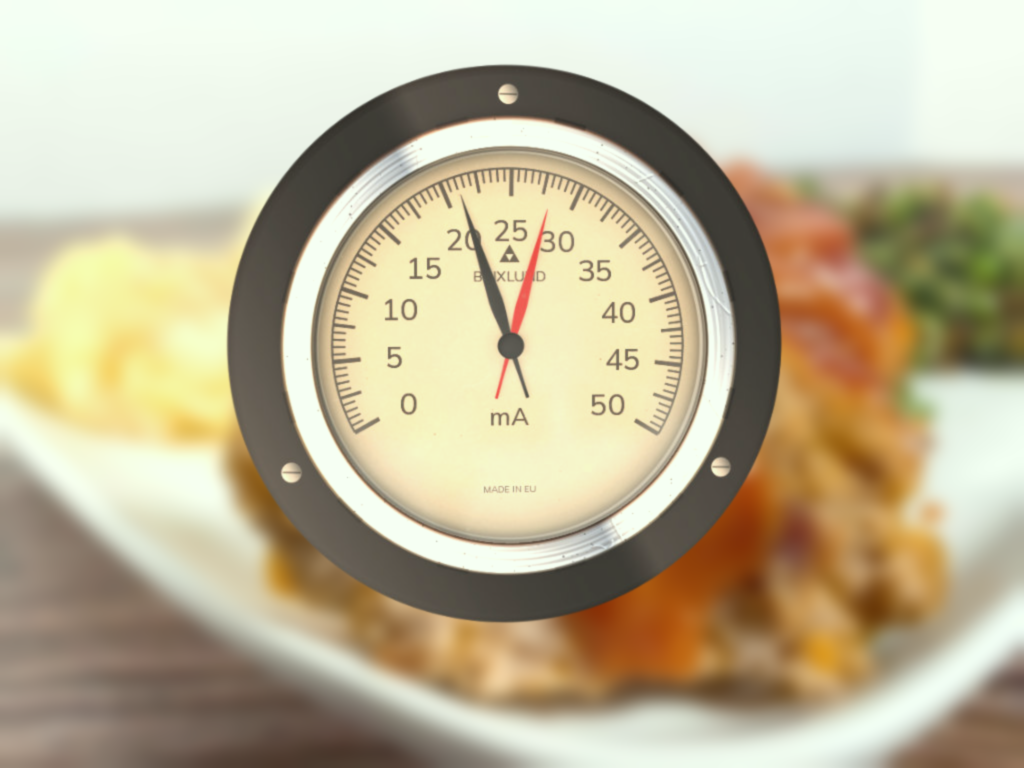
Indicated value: 21,mA
